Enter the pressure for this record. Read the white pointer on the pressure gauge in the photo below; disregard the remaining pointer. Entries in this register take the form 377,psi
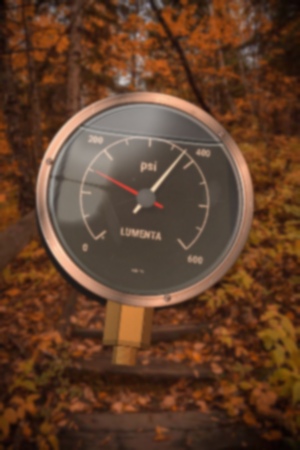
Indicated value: 375,psi
